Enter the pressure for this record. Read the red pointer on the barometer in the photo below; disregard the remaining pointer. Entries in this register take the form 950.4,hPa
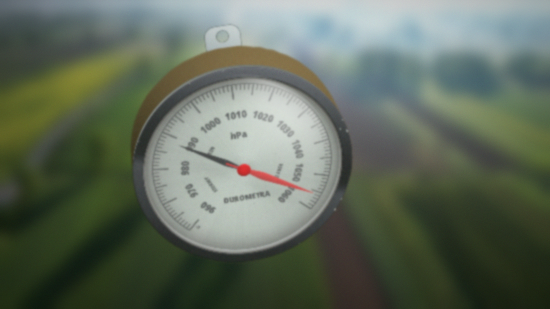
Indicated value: 1055,hPa
